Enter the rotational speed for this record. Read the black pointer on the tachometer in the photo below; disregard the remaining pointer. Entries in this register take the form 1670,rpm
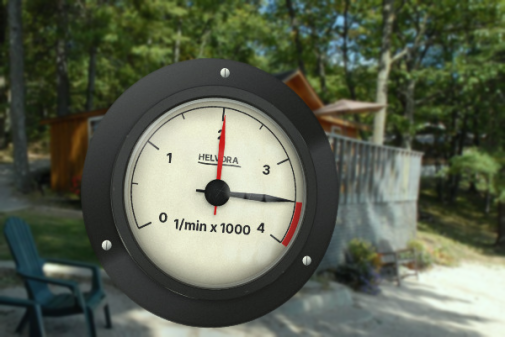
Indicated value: 3500,rpm
